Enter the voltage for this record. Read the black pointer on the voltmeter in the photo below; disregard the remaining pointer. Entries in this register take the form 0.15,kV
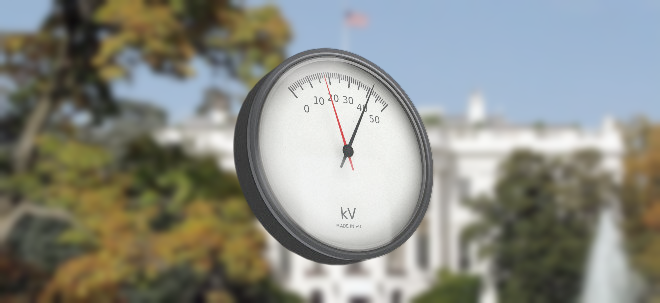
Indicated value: 40,kV
